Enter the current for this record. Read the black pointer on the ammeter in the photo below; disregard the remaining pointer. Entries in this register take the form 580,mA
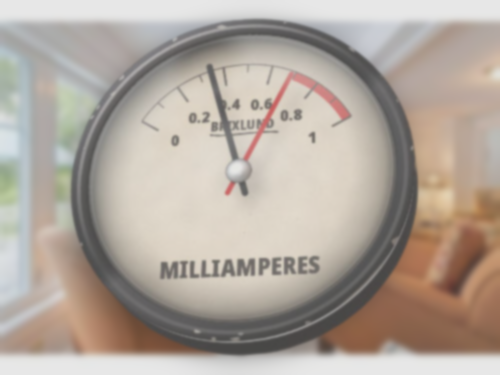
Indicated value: 0.35,mA
